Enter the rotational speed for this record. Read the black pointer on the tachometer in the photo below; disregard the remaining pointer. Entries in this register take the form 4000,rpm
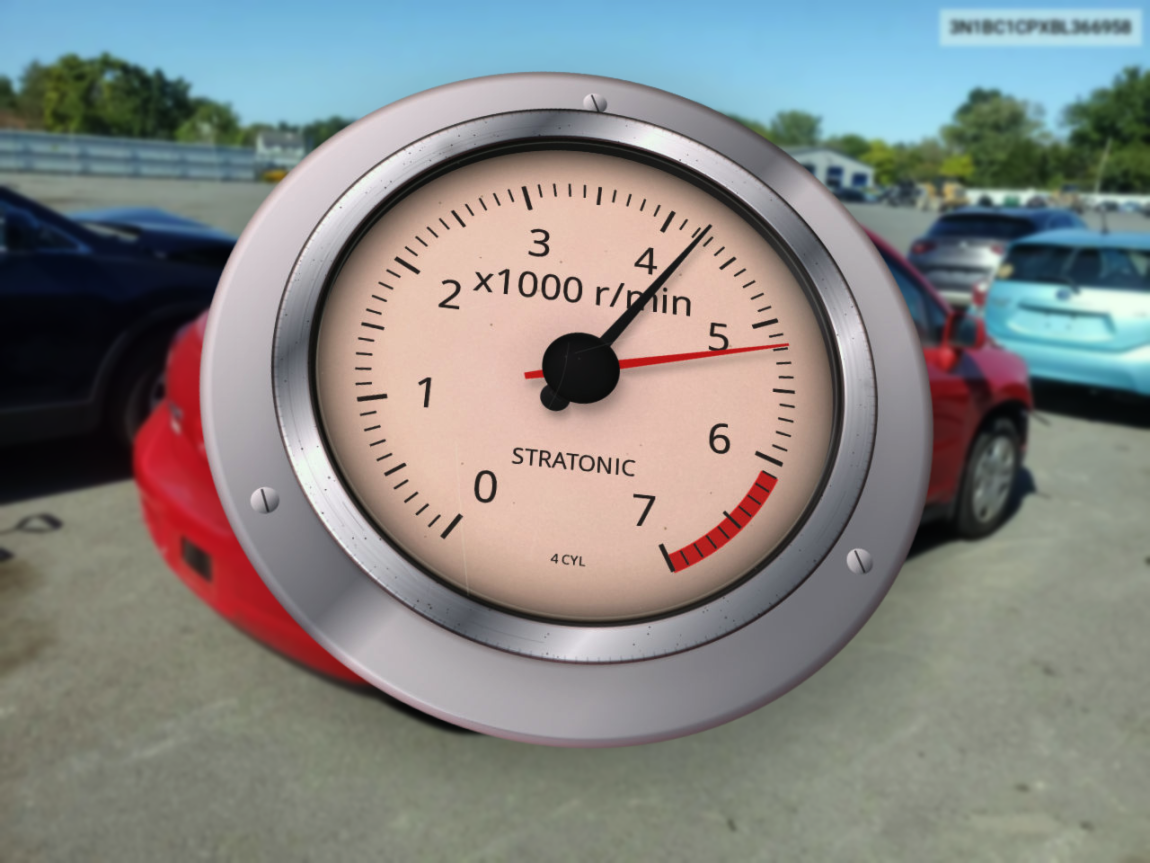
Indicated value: 4250,rpm
